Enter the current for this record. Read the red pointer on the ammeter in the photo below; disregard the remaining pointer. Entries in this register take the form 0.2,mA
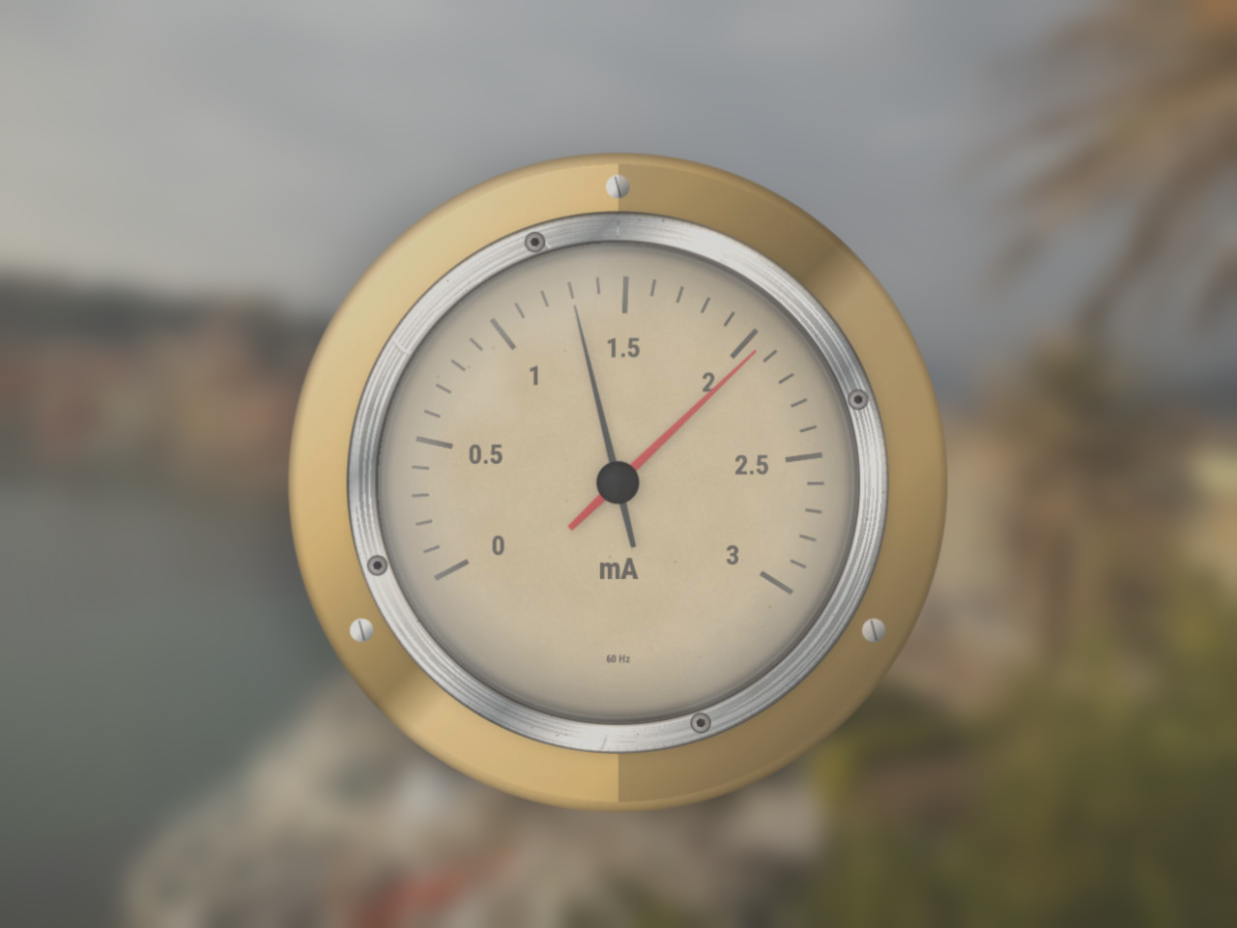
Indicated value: 2.05,mA
